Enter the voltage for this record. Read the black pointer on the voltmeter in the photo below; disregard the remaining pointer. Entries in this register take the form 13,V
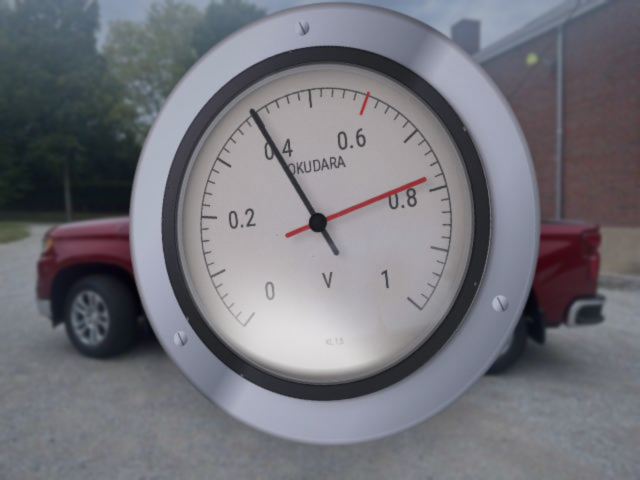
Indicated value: 0.4,V
